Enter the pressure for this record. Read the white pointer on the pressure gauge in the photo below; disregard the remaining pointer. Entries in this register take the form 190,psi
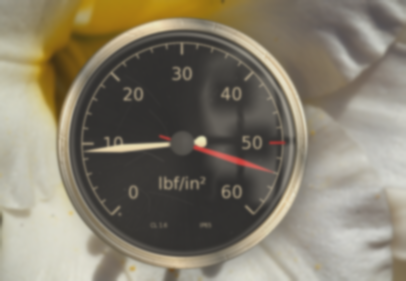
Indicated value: 9,psi
